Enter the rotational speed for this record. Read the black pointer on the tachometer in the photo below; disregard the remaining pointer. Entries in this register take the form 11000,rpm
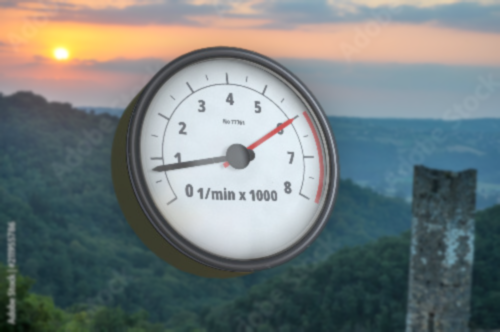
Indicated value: 750,rpm
